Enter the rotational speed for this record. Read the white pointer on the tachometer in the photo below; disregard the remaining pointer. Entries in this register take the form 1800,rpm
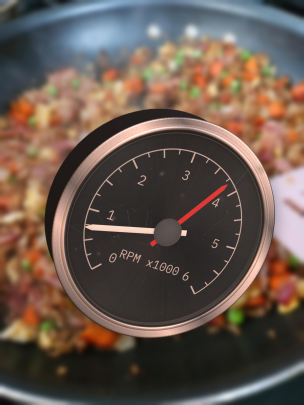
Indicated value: 750,rpm
